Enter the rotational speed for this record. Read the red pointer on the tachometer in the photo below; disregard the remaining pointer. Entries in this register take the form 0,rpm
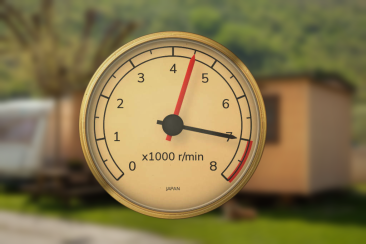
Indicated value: 4500,rpm
